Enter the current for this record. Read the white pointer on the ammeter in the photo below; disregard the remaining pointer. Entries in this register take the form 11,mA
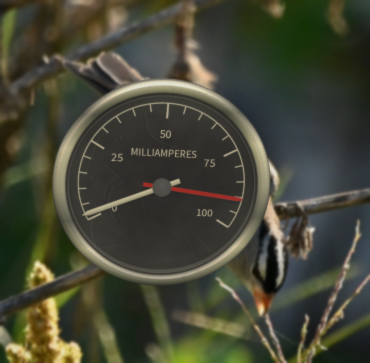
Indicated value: 2.5,mA
